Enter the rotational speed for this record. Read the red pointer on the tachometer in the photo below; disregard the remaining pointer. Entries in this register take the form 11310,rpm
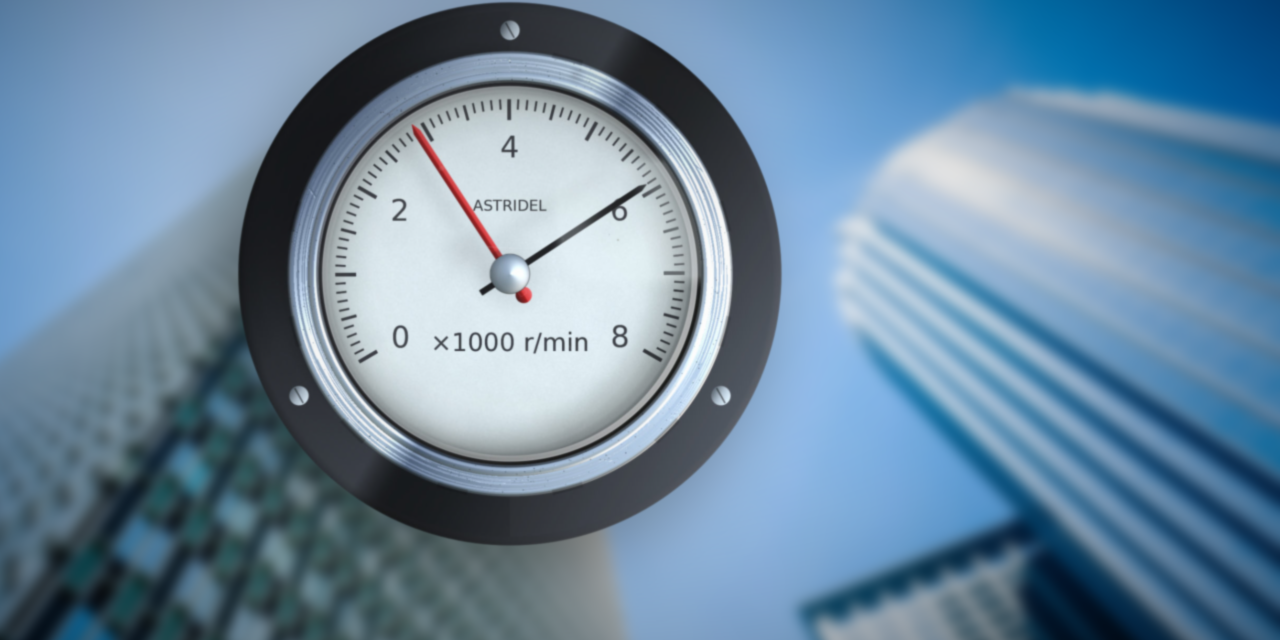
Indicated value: 2900,rpm
